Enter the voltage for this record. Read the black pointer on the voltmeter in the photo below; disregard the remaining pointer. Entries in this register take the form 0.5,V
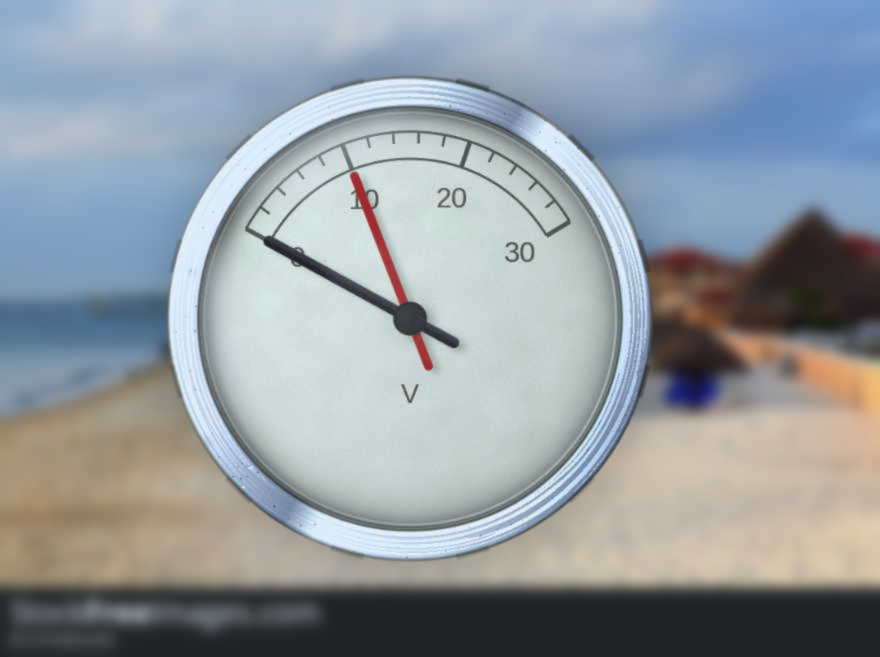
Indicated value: 0,V
